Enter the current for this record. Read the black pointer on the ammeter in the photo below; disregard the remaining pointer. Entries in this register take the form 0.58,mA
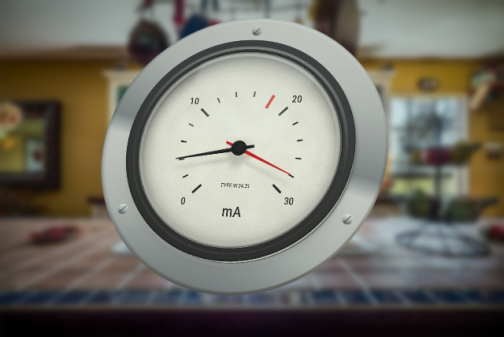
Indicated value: 4,mA
